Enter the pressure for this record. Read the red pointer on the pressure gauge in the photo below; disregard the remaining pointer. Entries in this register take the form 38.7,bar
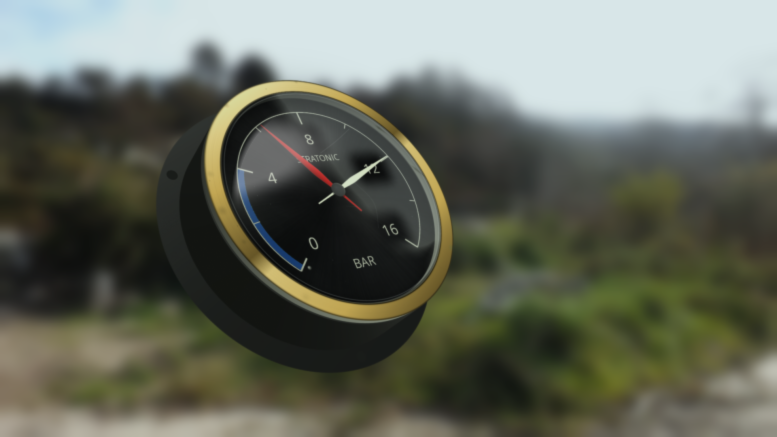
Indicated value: 6,bar
